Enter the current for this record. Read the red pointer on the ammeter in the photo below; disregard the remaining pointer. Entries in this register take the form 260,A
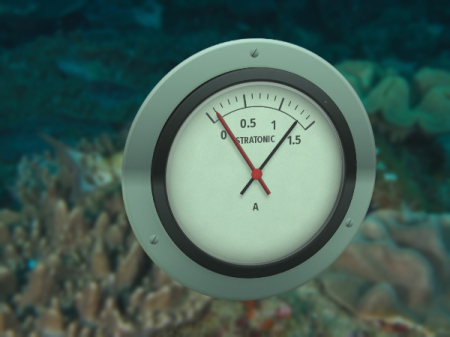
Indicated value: 0.1,A
